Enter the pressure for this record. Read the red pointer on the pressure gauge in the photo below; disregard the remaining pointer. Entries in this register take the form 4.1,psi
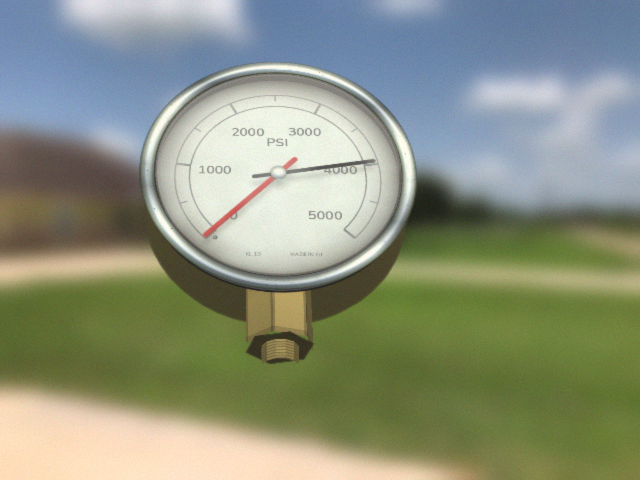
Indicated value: 0,psi
